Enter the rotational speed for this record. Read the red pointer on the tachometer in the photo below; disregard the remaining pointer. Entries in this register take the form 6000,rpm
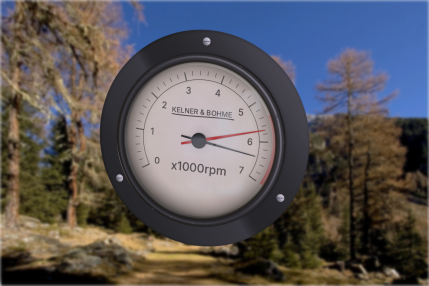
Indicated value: 5700,rpm
